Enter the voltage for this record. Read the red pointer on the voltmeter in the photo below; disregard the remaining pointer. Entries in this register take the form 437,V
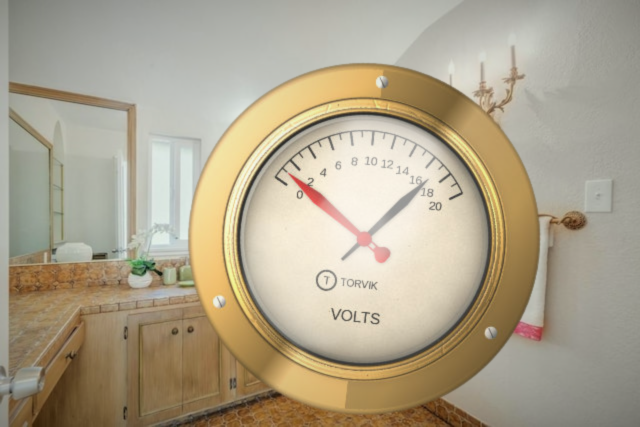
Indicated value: 1,V
